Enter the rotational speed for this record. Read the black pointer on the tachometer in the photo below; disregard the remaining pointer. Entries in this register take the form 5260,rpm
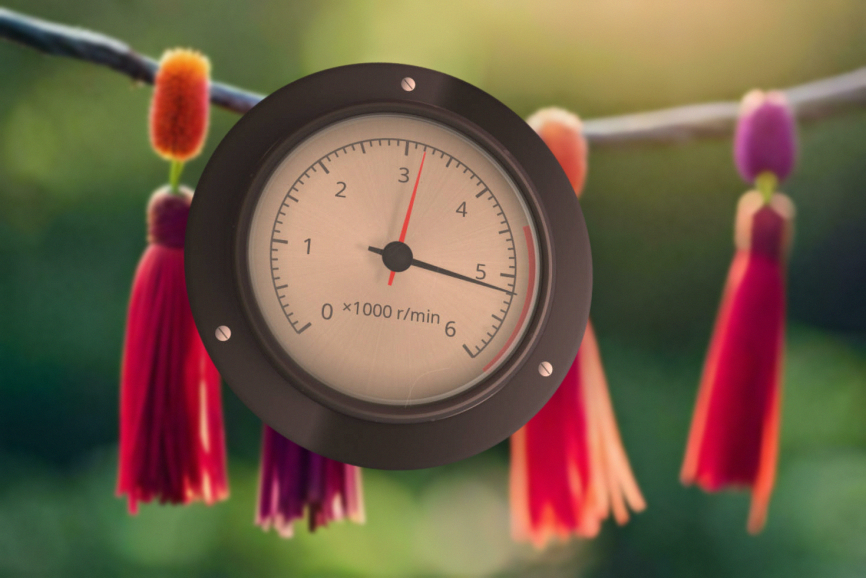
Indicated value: 5200,rpm
